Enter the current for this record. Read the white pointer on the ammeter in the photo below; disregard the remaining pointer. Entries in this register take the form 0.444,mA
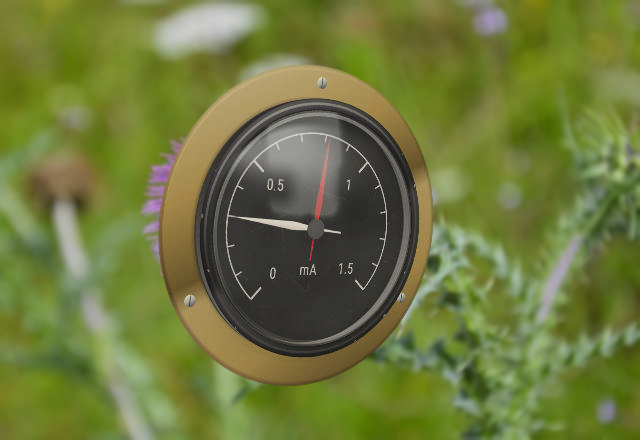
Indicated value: 0.3,mA
